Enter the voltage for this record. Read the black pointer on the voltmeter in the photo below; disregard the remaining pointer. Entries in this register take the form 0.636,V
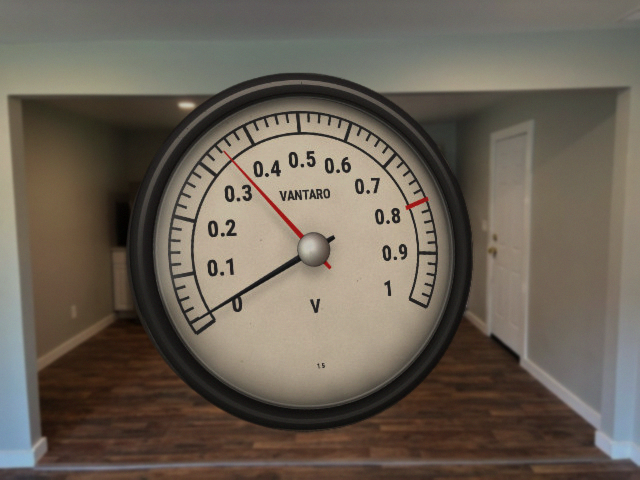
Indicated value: 0.02,V
